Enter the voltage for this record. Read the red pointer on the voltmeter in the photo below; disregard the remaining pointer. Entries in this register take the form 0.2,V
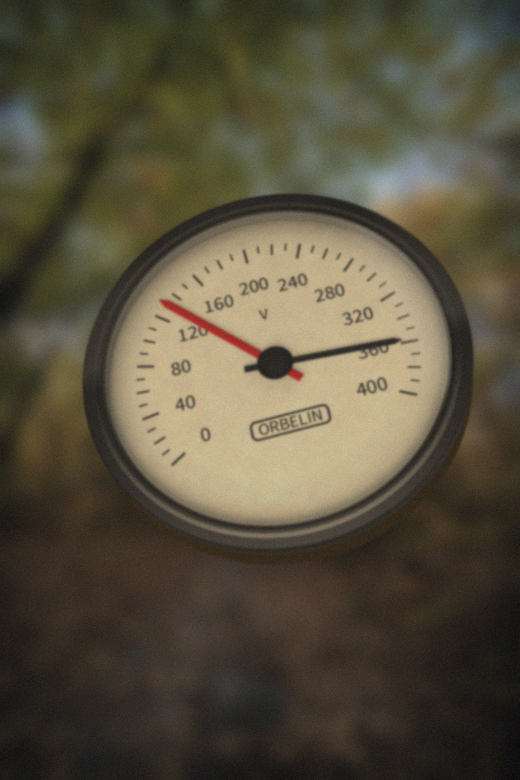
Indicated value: 130,V
